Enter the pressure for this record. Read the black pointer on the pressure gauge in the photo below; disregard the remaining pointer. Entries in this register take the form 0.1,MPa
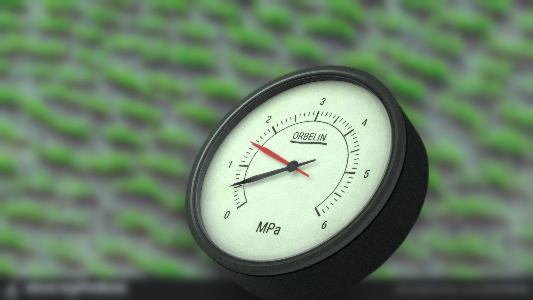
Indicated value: 0.5,MPa
